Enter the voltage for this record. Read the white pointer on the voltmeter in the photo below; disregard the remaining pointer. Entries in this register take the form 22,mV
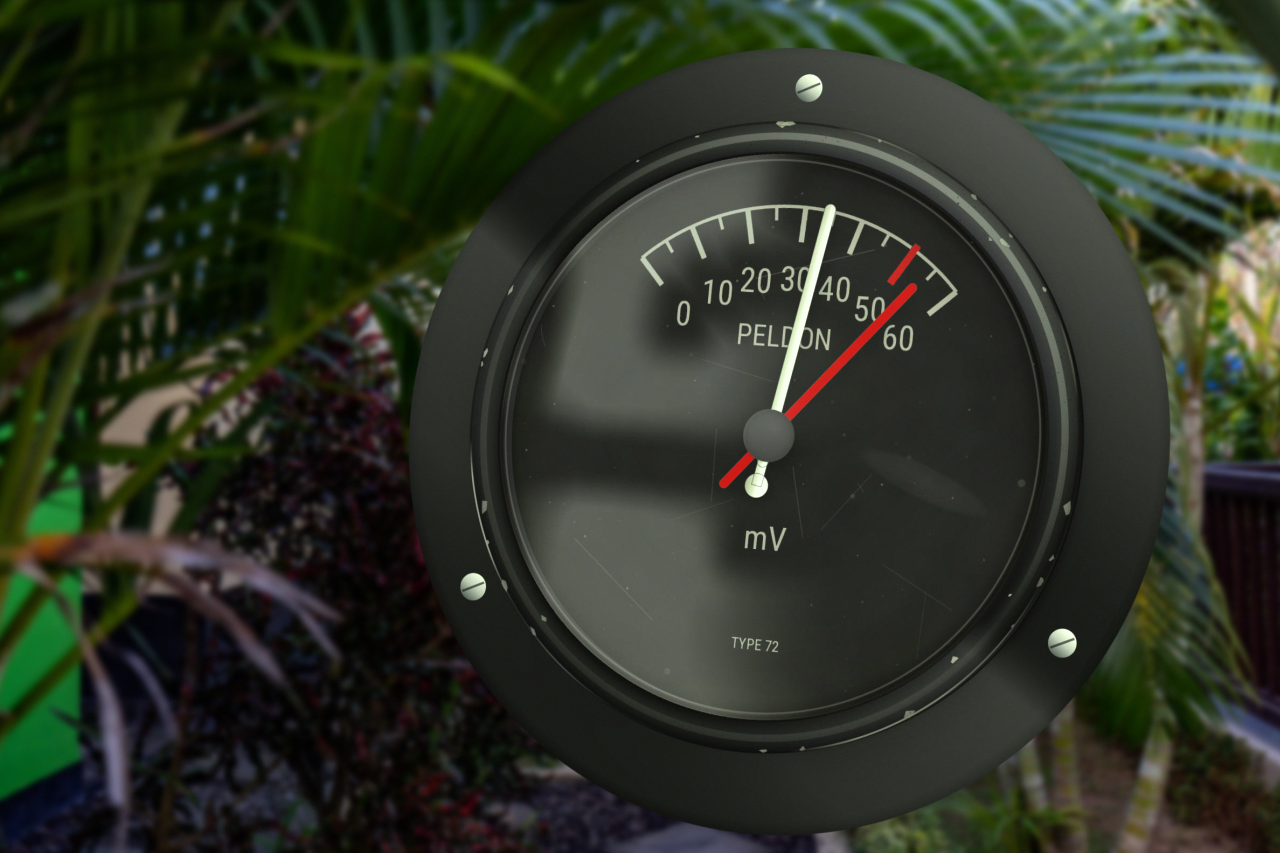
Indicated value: 35,mV
